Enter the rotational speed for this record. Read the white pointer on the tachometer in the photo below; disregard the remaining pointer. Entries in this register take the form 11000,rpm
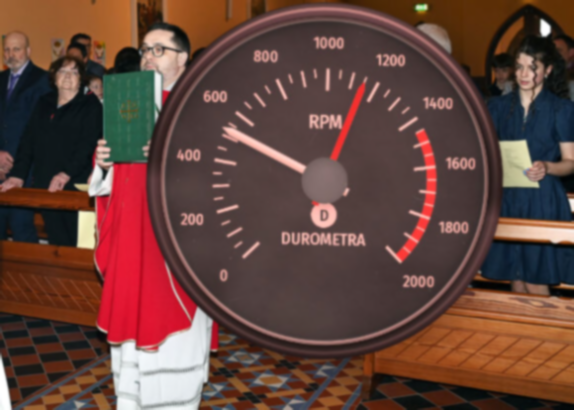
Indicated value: 525,rpm
